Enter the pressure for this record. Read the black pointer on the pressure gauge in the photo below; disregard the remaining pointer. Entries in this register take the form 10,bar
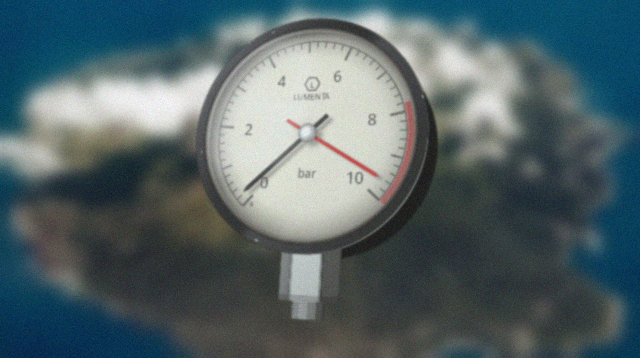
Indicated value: 0.2,bar
